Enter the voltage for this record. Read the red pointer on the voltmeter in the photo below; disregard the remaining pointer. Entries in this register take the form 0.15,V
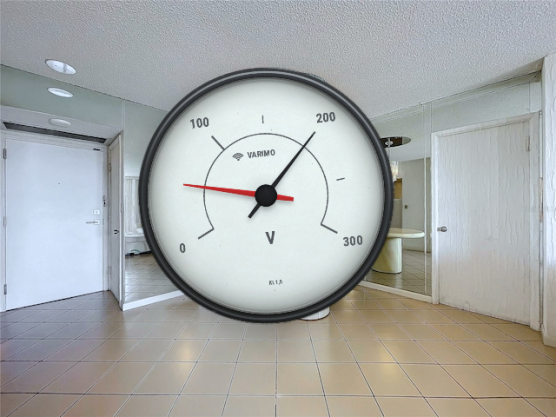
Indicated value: 50,V
